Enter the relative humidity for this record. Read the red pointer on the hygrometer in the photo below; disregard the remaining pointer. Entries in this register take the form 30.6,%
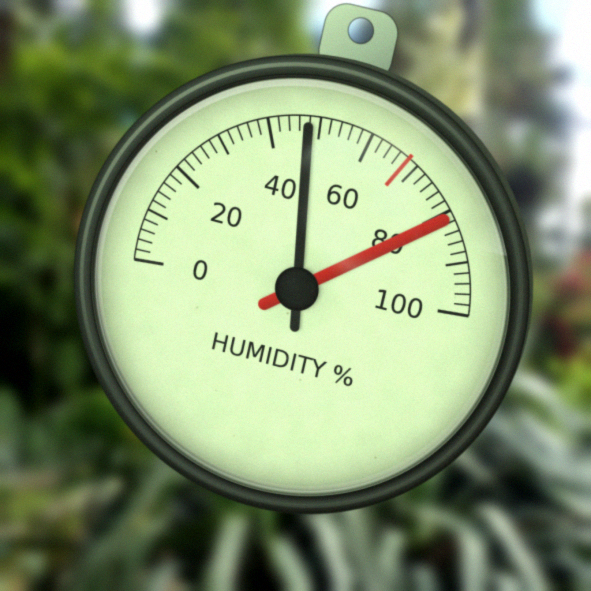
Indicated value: 81,%
